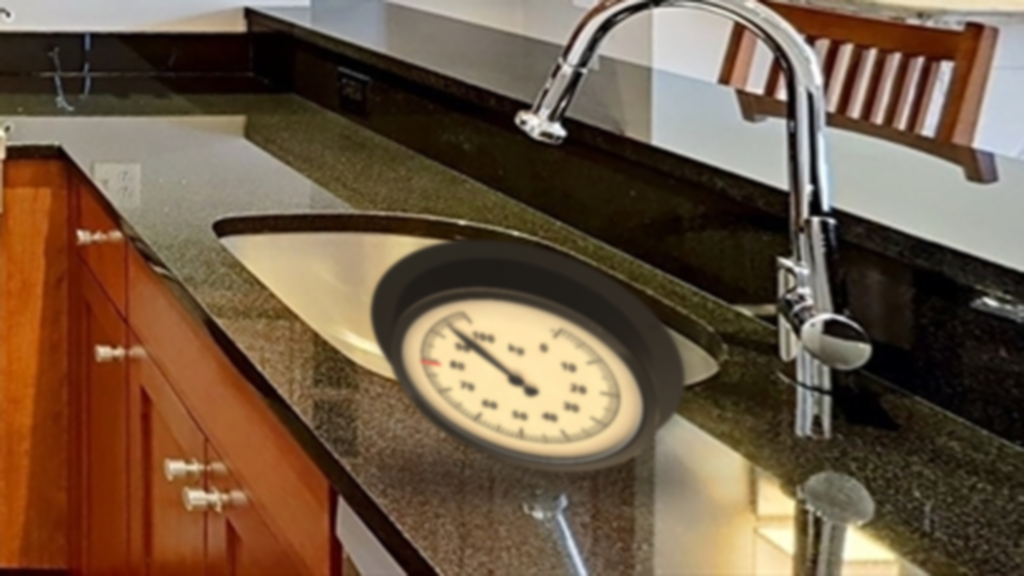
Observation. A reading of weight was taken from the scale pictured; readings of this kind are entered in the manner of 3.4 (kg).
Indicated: 95 (kg)
